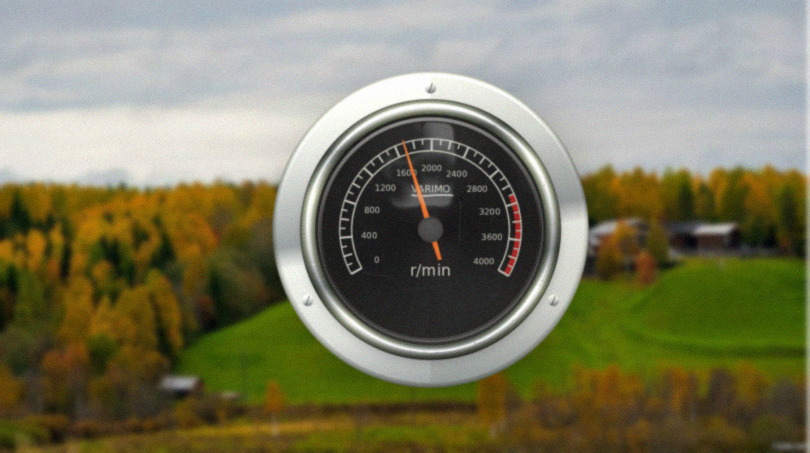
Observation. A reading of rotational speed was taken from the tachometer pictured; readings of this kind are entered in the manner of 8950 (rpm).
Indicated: 1700 (rpm)
